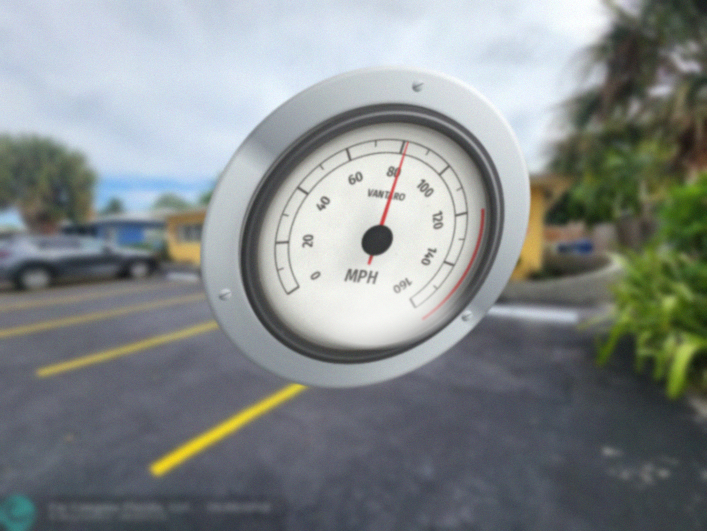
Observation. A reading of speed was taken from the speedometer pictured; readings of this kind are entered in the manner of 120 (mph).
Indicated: 80 (mph)
